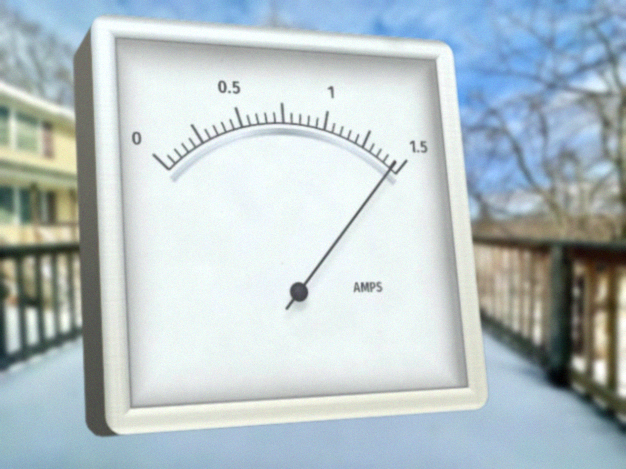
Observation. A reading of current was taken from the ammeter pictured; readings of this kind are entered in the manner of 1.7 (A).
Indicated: 1.45 (A)
